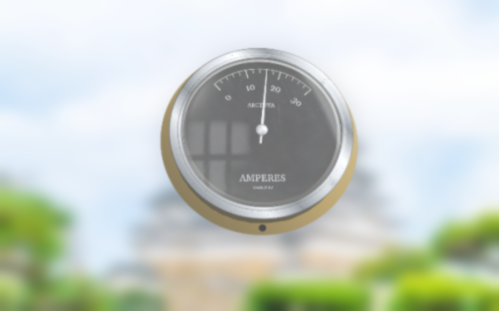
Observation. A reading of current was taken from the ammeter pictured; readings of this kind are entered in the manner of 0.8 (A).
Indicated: 16 (A)
